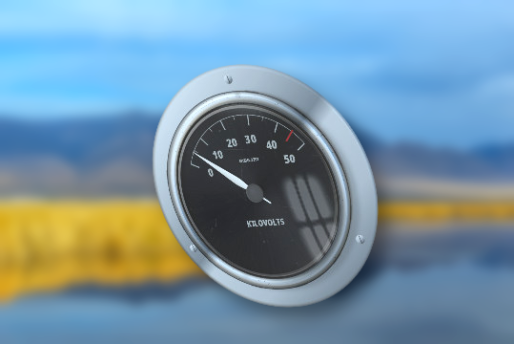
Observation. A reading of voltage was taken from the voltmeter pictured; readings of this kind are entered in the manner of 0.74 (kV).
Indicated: 5 (kV)
